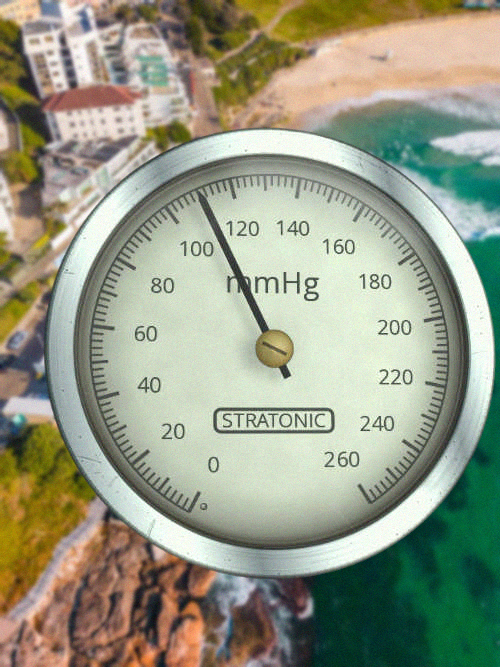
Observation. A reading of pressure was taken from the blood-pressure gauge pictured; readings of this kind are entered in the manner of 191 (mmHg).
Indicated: 110 (mmHg)
